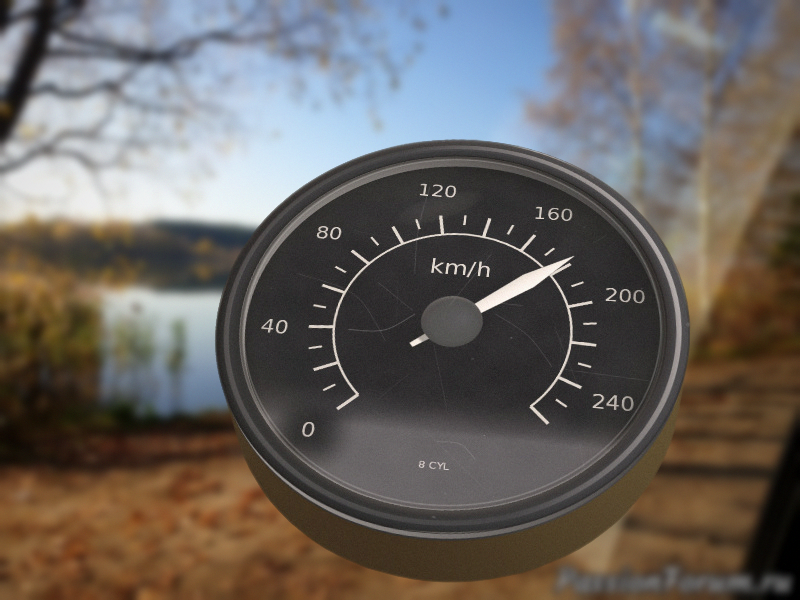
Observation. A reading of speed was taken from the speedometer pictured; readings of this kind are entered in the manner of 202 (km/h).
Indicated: 180 (km/h)
